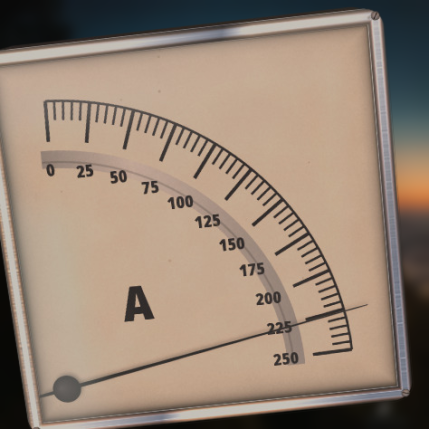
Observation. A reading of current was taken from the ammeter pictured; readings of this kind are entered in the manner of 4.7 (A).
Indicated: 225 (A)
